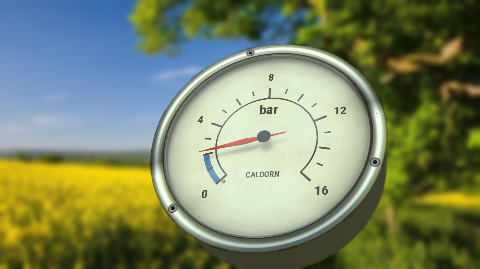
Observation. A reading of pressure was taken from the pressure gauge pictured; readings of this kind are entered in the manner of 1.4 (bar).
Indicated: 2 (bar)
